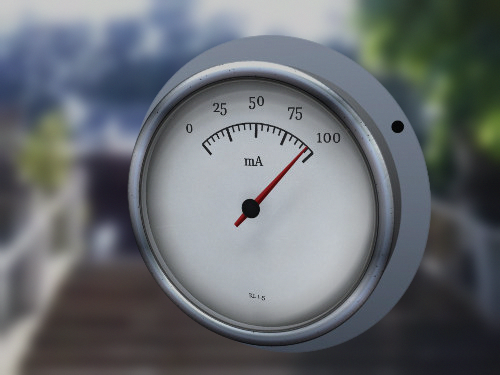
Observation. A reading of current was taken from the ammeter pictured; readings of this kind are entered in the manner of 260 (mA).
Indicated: 95 (mA)
